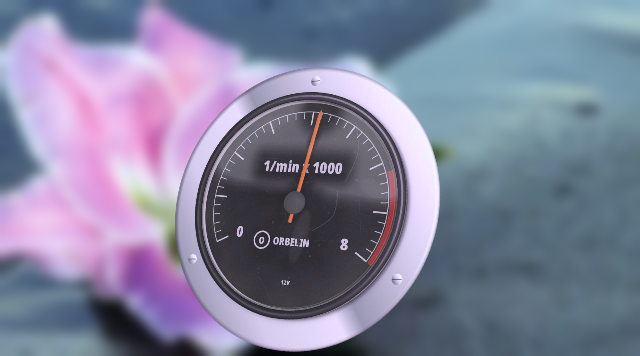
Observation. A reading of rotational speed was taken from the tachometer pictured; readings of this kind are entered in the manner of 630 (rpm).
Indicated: 4200 (rpm)
